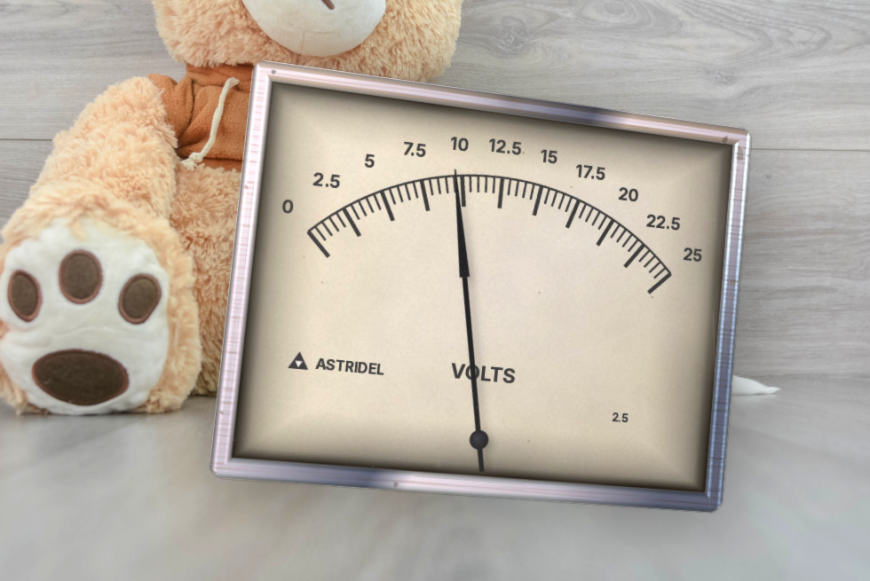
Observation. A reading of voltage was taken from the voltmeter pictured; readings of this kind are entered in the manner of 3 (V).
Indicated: 9.5 (V)
